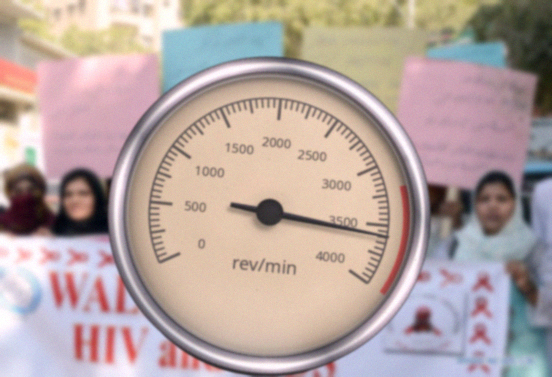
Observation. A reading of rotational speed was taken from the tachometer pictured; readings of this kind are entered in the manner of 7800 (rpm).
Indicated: 3600 (rpm)
